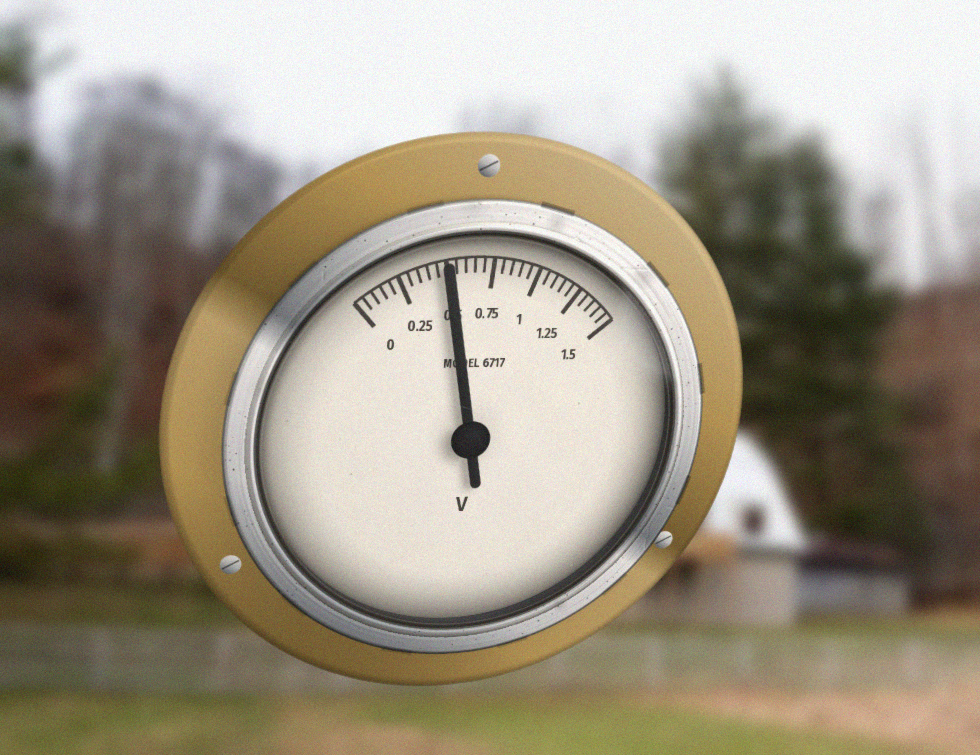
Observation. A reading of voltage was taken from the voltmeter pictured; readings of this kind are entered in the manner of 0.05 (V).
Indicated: 0.5 (V)
